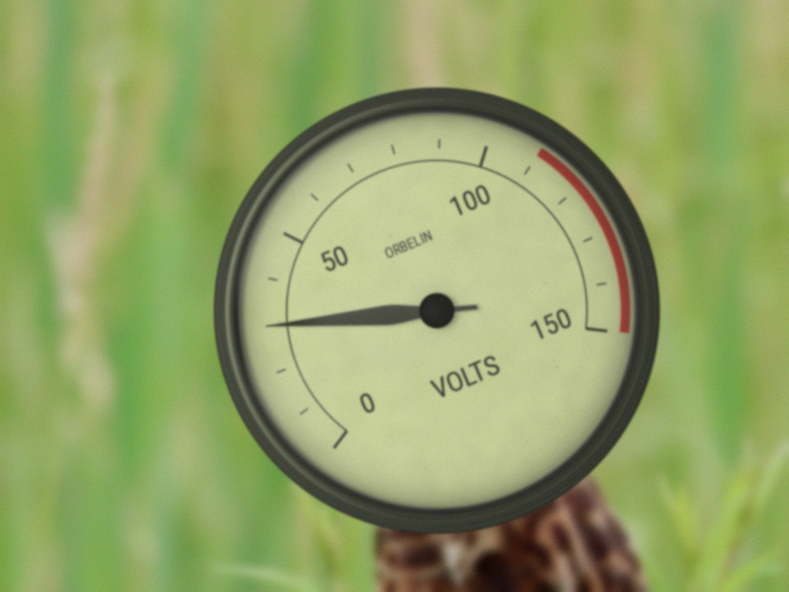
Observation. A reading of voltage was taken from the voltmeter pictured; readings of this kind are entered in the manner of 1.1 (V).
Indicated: 30 (V)
